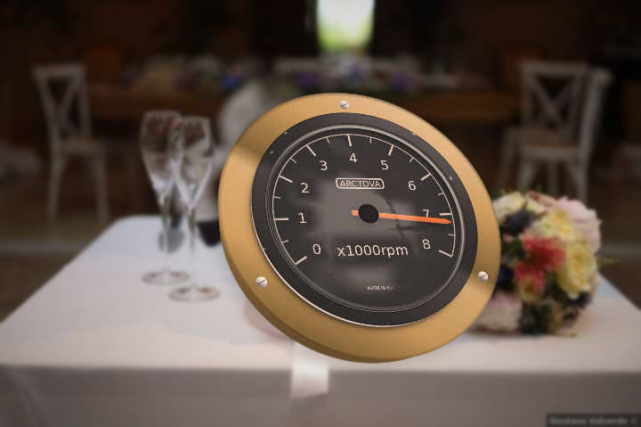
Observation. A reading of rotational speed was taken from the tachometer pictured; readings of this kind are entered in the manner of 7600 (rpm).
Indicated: 7250 (rpm)
